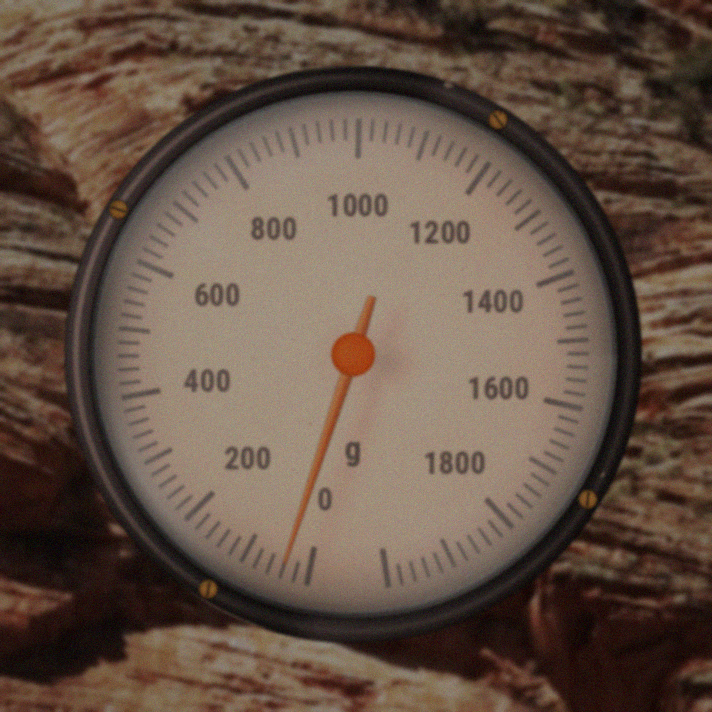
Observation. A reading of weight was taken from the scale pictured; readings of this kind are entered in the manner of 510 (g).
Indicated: 40 (g)
